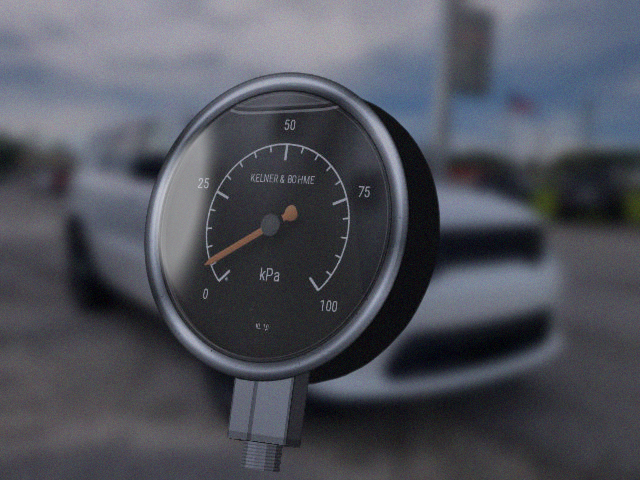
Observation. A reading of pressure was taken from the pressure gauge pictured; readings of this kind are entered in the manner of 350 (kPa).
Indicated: 5 (kPa)
